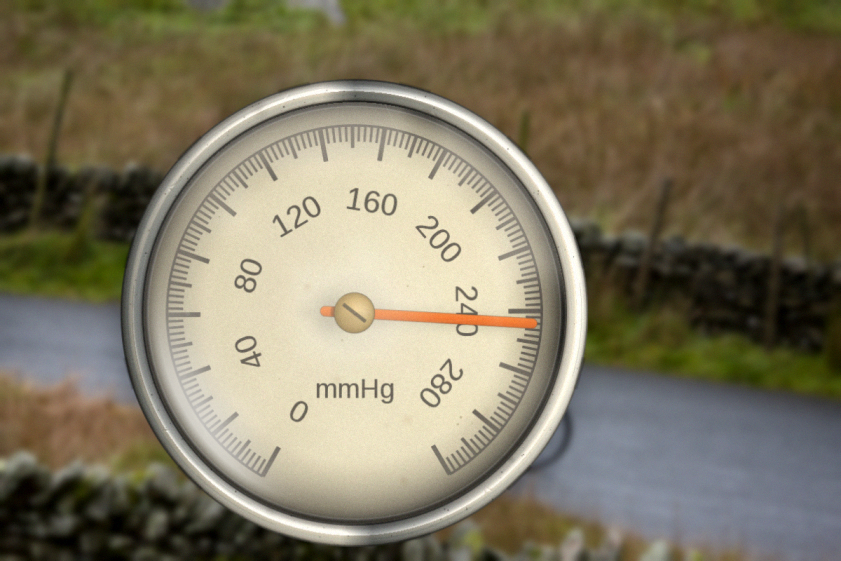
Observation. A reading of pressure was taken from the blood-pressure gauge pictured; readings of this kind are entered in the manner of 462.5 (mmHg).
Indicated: 244 (mmHg)
